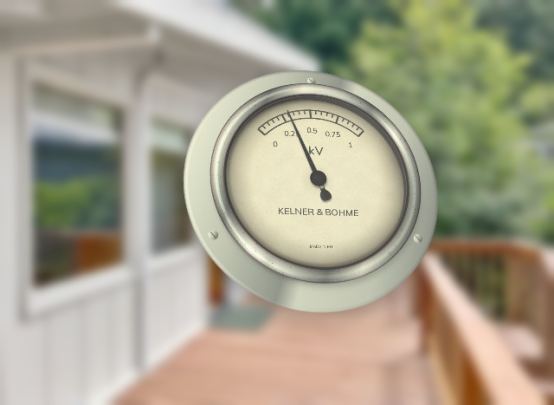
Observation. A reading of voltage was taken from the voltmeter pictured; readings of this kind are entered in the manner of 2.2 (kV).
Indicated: 0.3 (kV)
